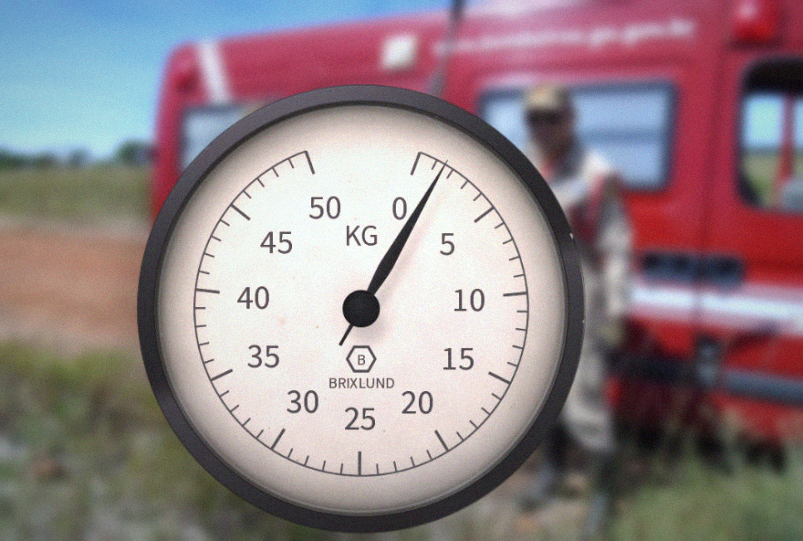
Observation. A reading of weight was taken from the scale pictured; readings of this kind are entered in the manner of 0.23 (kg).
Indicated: 1.5 (kg)
